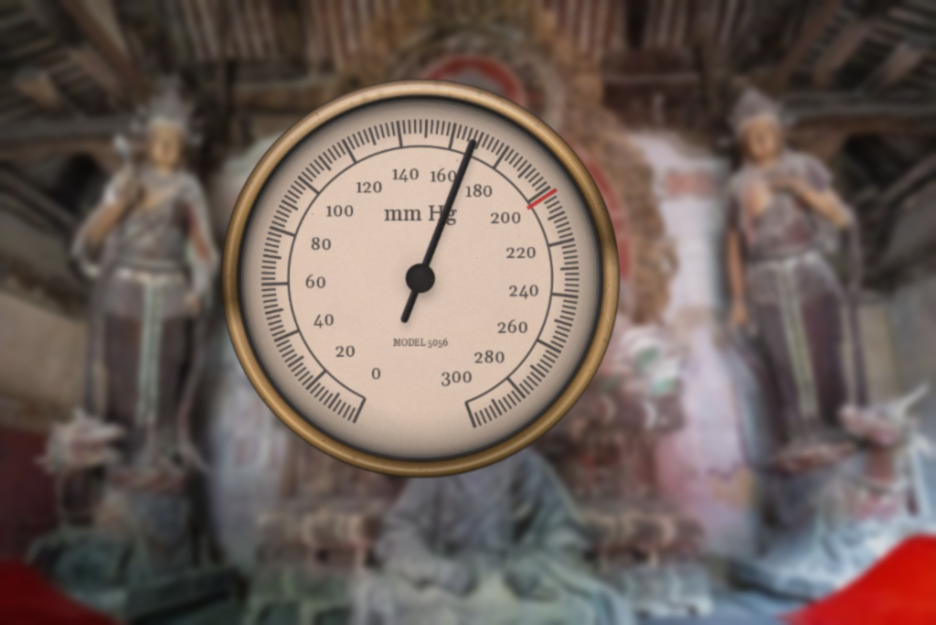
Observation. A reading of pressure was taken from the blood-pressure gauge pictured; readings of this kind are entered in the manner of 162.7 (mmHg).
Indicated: 168 (mmHg)
